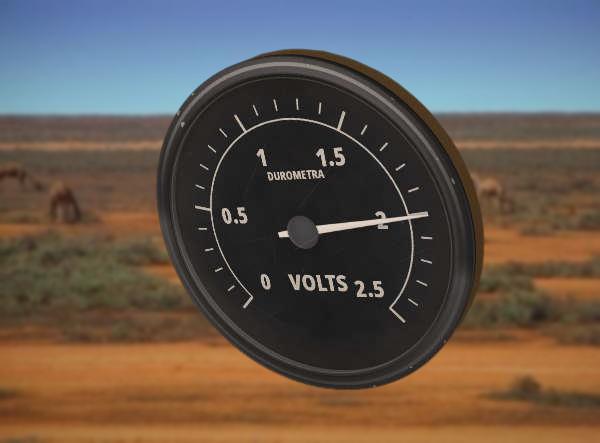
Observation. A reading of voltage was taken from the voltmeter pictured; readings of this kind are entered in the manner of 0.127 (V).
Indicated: 2 (V)
